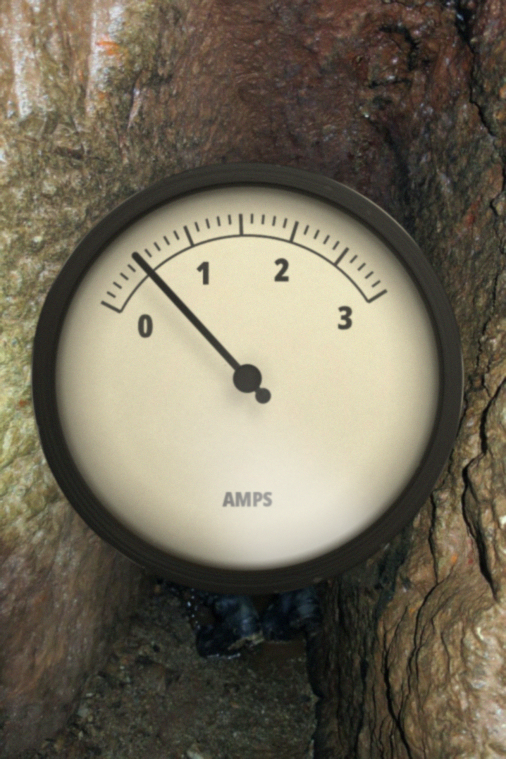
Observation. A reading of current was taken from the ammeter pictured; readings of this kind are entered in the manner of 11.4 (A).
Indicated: 0.5 (A)
